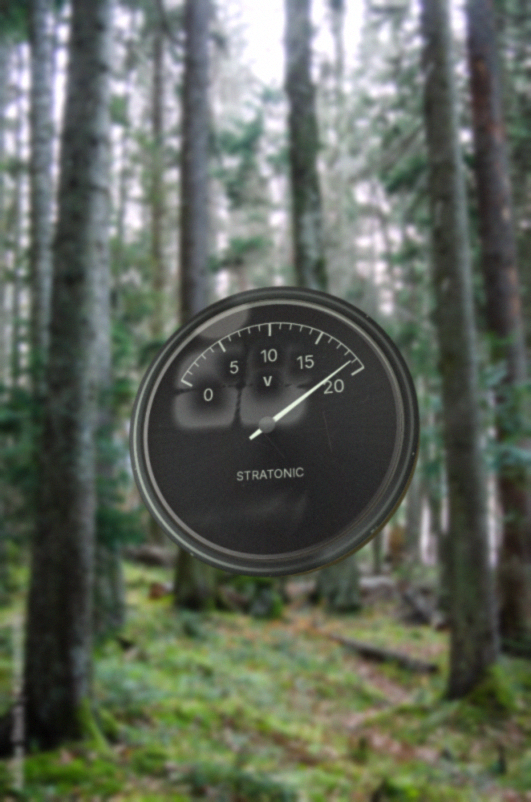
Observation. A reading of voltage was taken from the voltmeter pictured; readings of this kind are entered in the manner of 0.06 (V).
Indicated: 19 (V)
